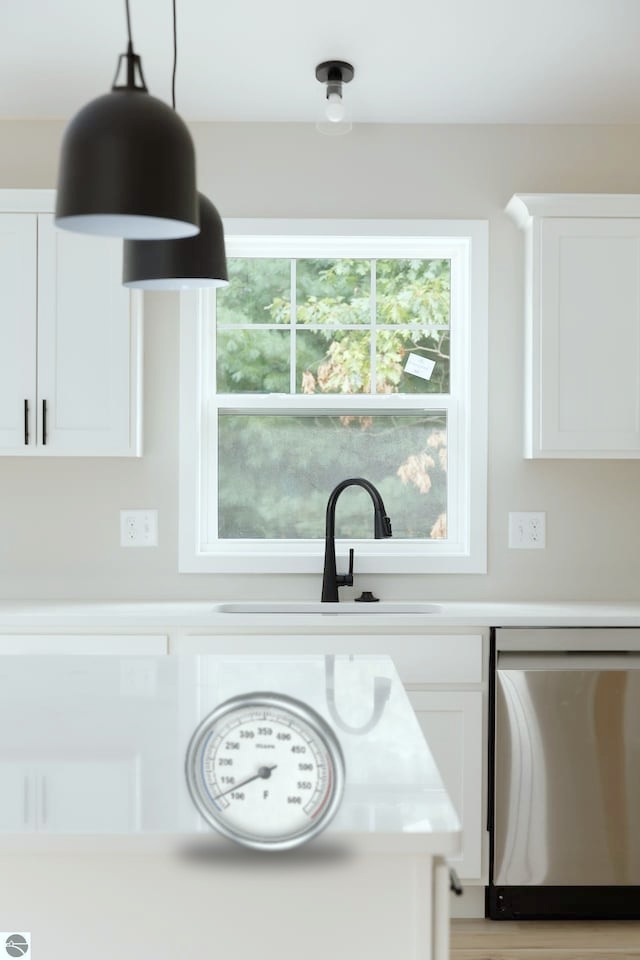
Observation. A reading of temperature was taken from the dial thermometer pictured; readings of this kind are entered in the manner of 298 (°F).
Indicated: 125 (°F)
